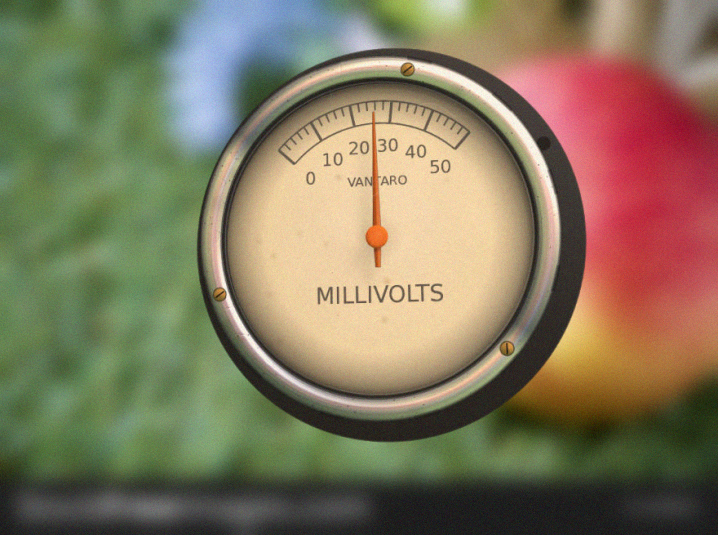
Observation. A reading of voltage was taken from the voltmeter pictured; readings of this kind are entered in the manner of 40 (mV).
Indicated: 26 (mV)
